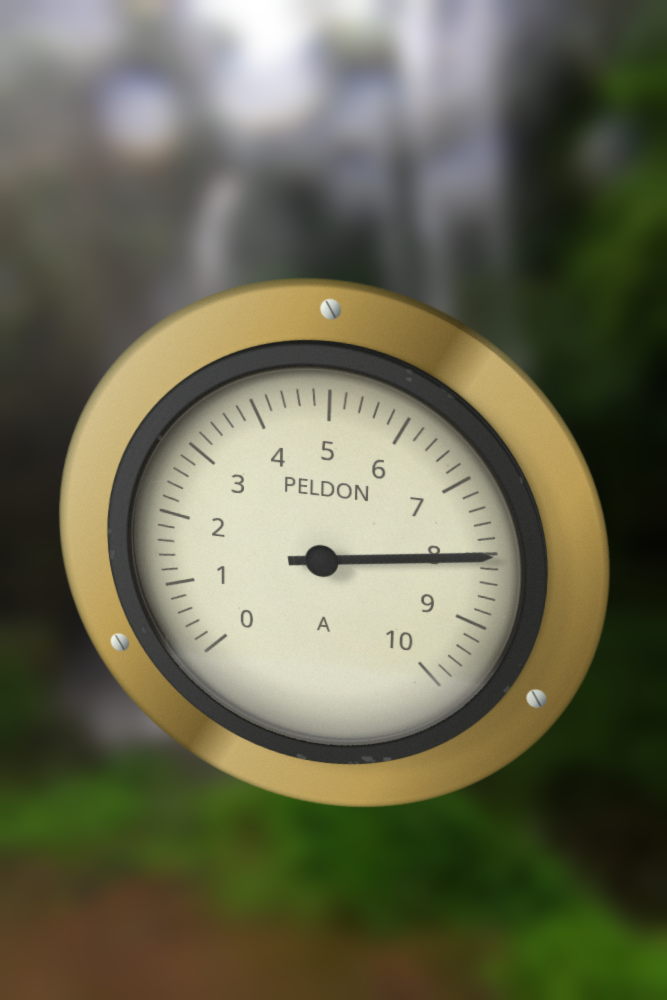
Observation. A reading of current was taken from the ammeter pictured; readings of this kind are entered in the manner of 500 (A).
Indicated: 8 (A)
